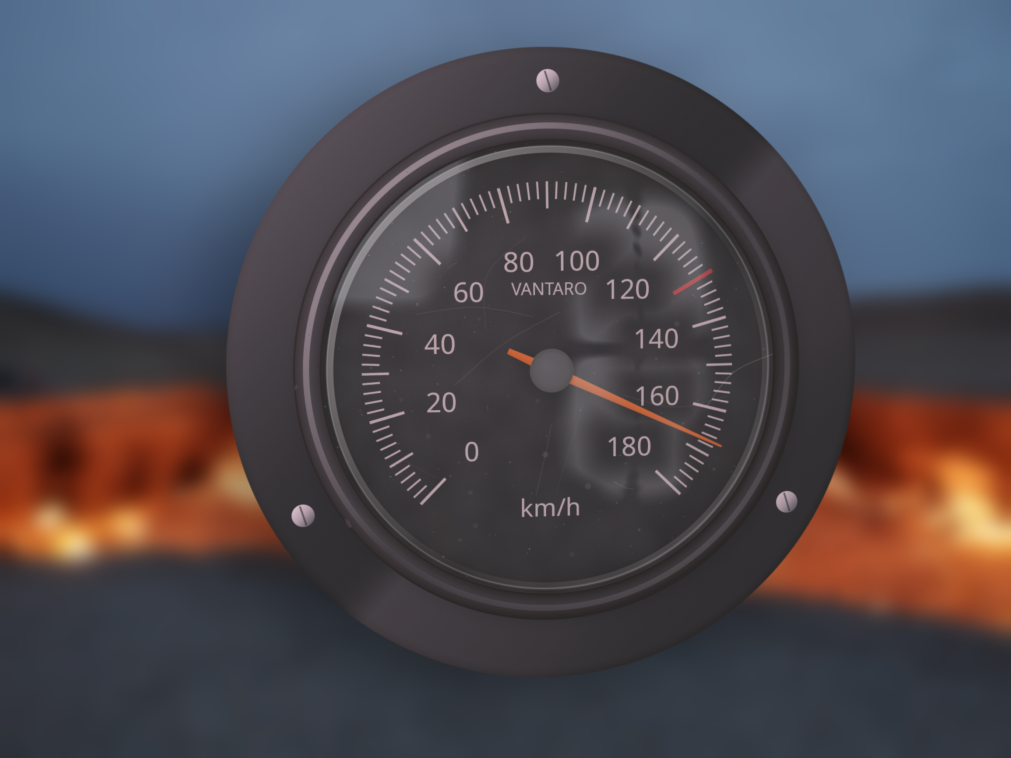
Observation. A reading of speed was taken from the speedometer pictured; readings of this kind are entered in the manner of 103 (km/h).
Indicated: 167 (km/h)
